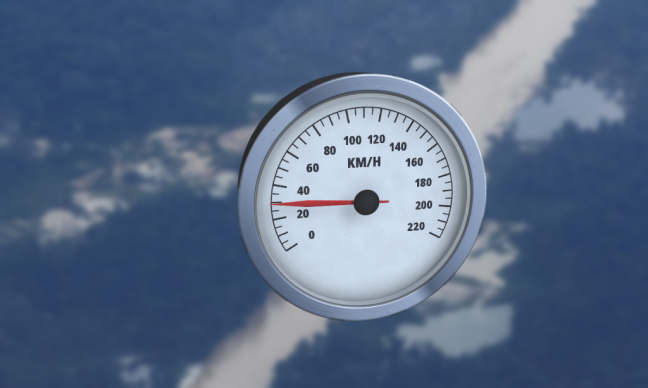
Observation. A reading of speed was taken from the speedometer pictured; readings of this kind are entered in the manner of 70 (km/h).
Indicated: 30 (km/h)
